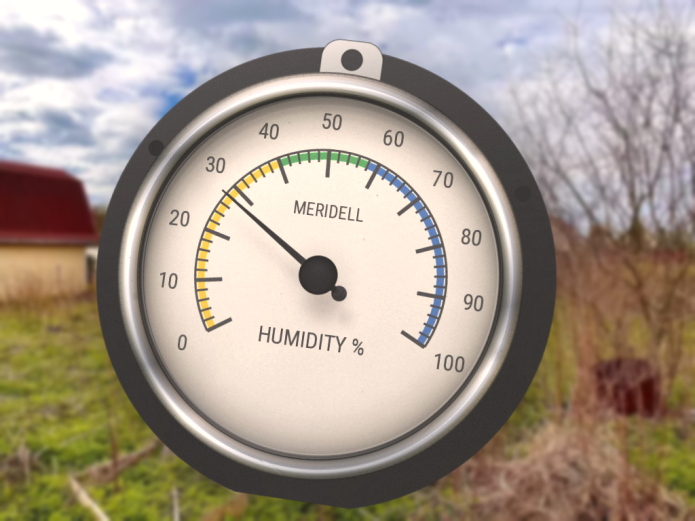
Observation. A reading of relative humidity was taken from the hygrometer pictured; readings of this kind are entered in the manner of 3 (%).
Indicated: 28 (%)
